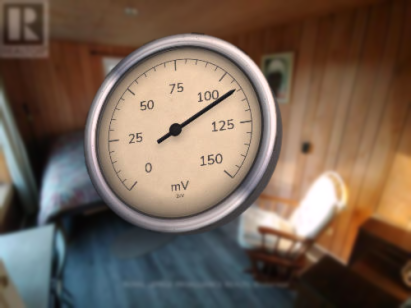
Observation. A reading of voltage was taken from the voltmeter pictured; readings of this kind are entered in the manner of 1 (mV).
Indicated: 110 (mV)
